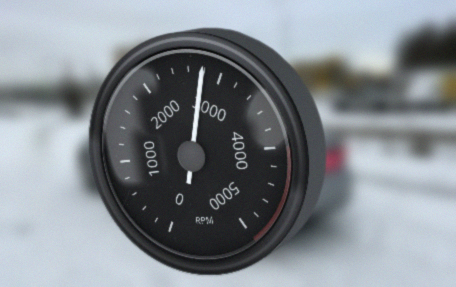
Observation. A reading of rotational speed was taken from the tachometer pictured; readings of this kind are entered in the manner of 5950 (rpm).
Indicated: 2800 (rpm)
